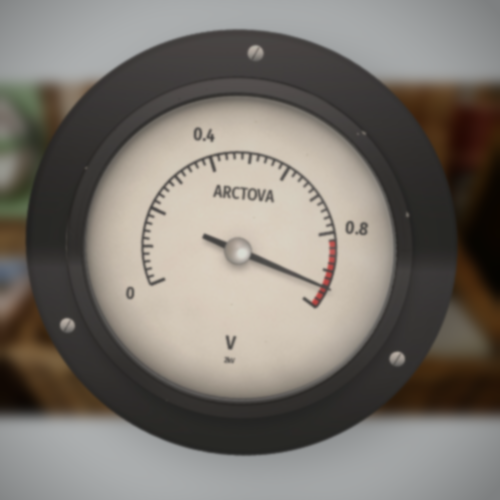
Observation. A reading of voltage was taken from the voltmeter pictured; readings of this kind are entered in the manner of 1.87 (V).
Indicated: 0.94 (V)
